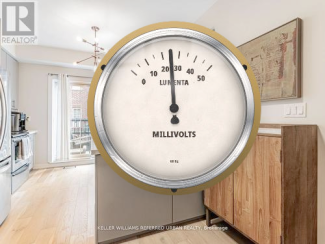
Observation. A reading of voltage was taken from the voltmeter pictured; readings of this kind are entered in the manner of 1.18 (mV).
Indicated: 25 (mV)
